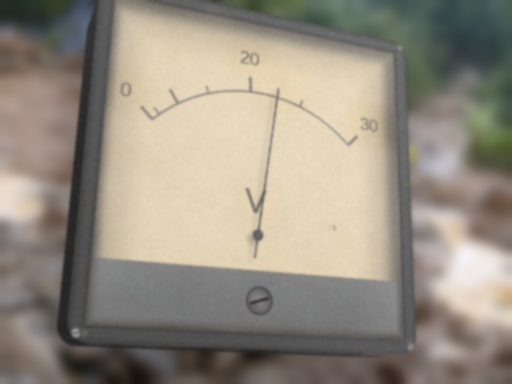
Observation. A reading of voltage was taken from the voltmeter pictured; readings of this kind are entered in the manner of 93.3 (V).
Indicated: 22.5 (V)
